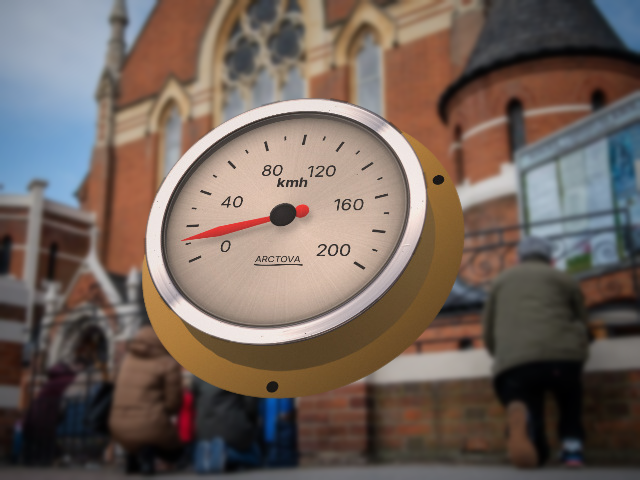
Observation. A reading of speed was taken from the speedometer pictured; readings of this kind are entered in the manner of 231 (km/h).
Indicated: 10 (km/h)
